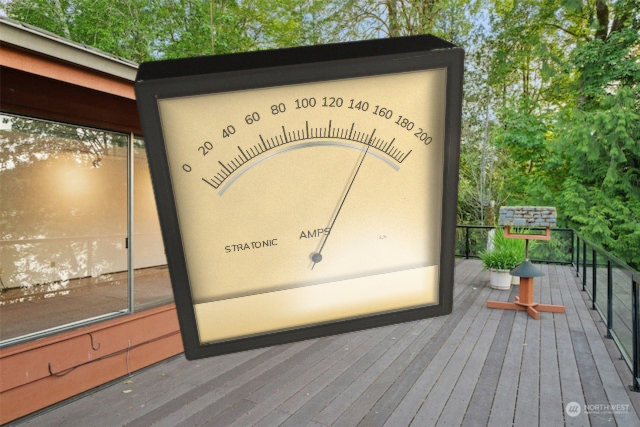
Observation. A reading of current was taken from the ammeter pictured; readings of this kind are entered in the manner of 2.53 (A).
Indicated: 160 (A)
